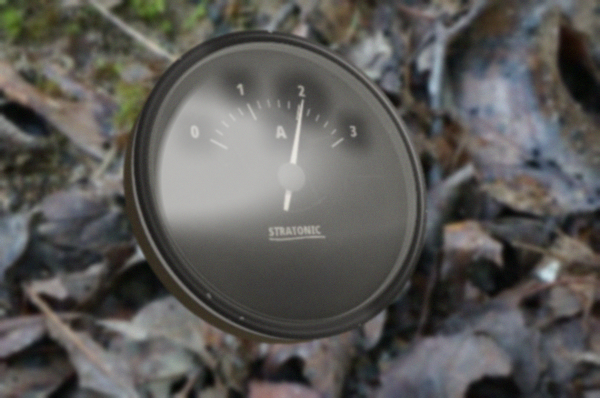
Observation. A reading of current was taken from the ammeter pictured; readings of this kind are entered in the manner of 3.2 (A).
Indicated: 2 (A)
